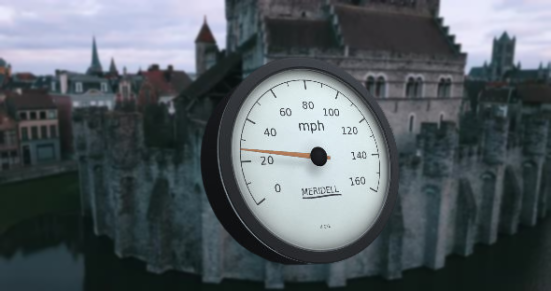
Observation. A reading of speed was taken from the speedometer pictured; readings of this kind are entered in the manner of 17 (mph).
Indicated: 25 (mph)
